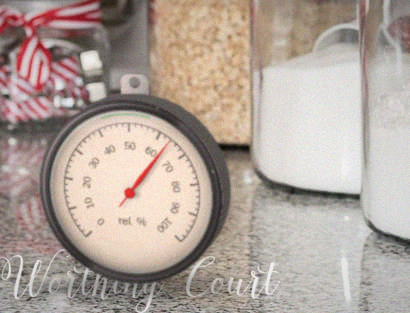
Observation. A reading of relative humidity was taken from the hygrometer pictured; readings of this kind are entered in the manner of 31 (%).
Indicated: 64 (%)
